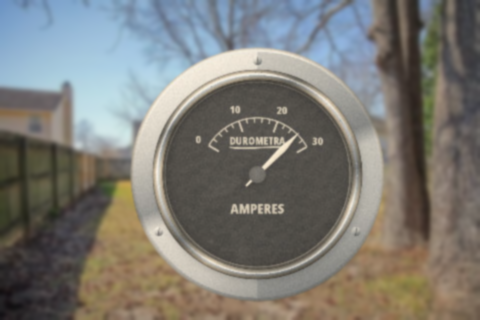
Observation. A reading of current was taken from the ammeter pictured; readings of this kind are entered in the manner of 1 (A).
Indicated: 26 (A)
